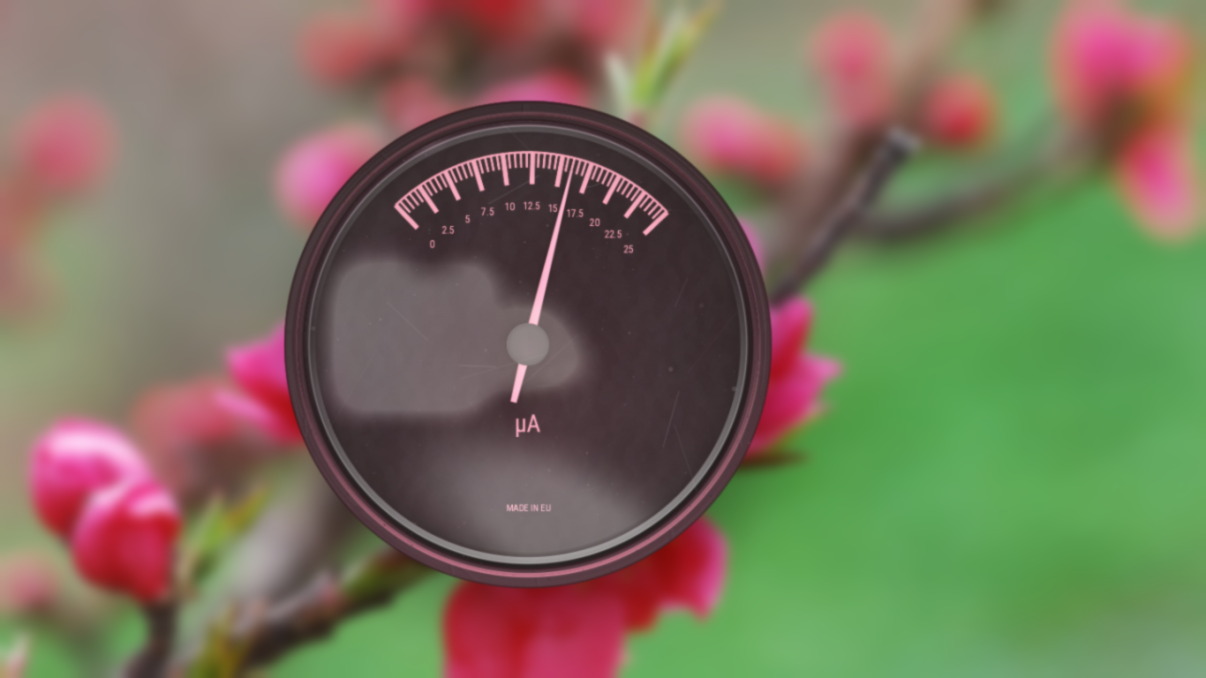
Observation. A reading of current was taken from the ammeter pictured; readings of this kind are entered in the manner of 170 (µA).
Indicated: 16 (µA)
